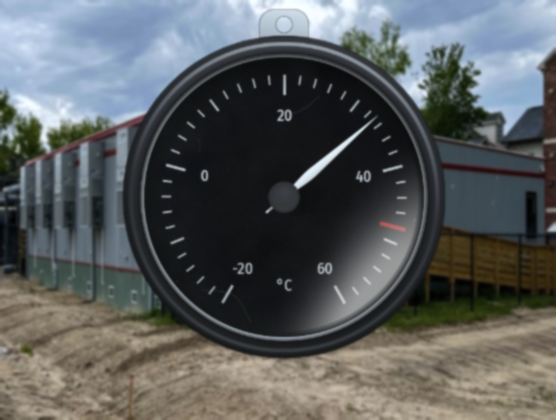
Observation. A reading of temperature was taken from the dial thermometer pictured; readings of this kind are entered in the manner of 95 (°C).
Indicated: 33 (°C)
